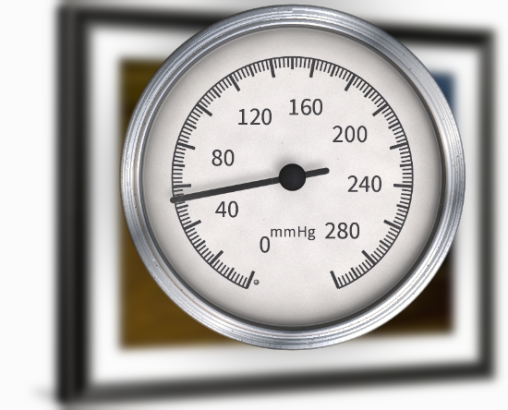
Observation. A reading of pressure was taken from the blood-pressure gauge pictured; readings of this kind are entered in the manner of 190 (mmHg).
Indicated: 54 (mmHg)
